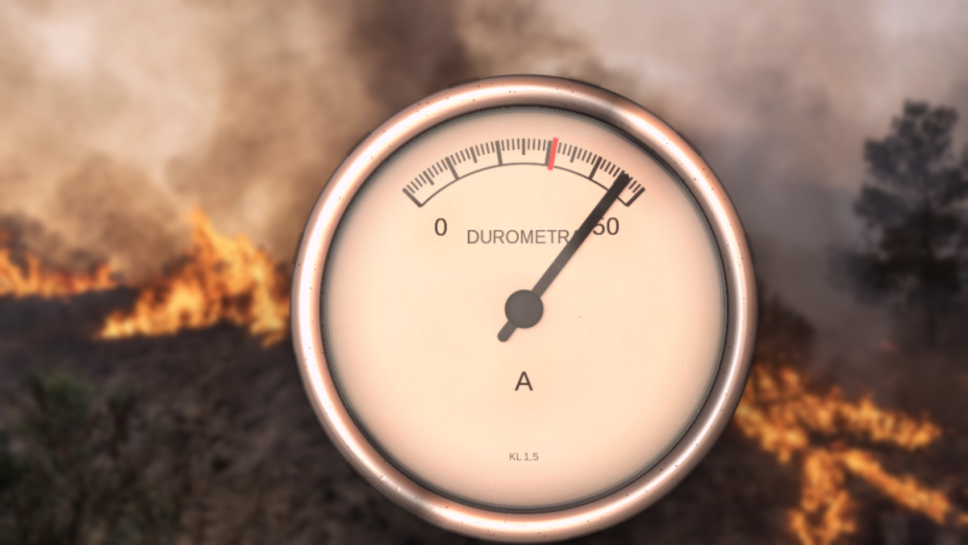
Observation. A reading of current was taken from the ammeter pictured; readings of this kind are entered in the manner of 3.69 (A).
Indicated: 46 (A)
